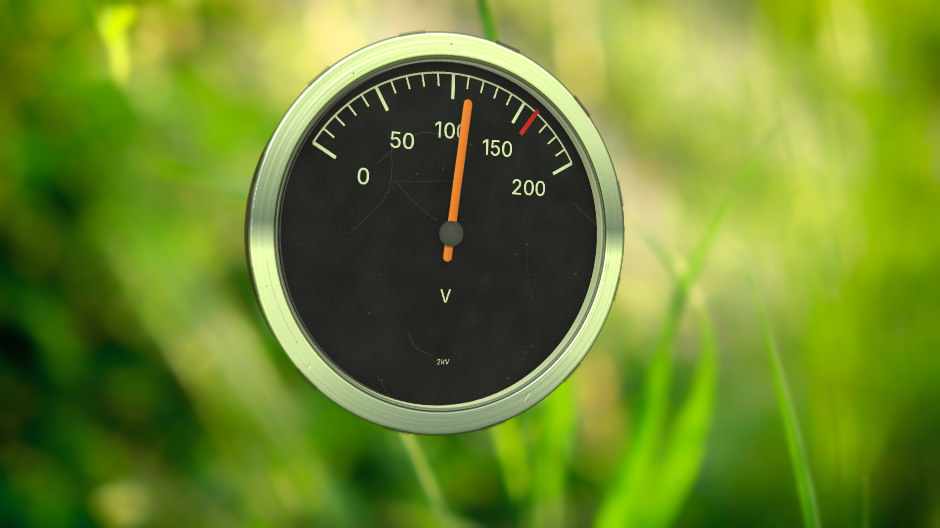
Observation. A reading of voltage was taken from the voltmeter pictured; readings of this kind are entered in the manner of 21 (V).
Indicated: 110 (V)
